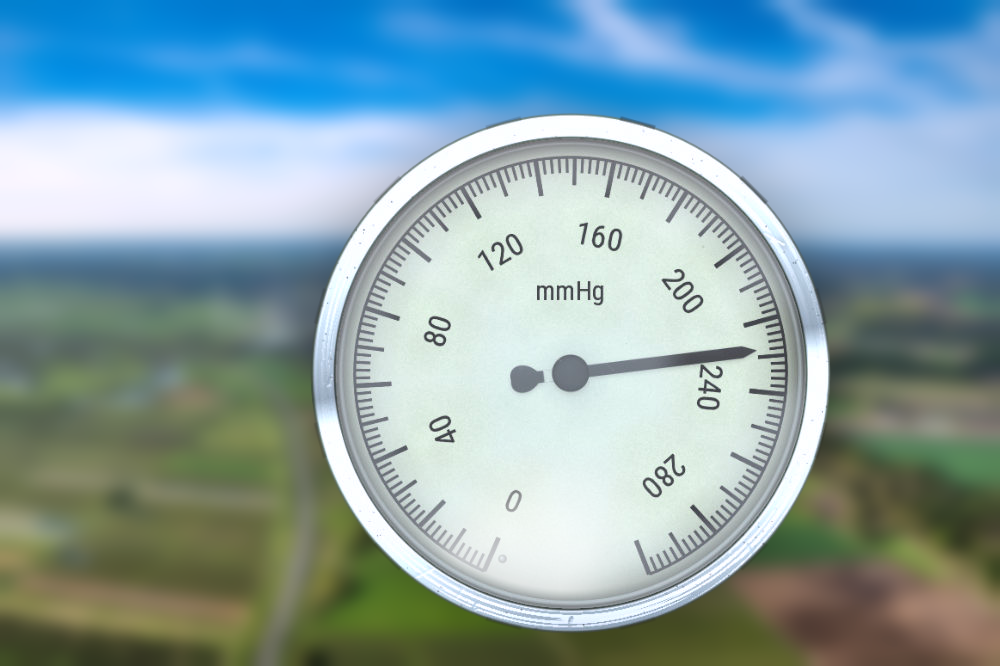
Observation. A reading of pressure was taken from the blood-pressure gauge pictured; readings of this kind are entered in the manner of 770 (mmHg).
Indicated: 228 (mmHg)
